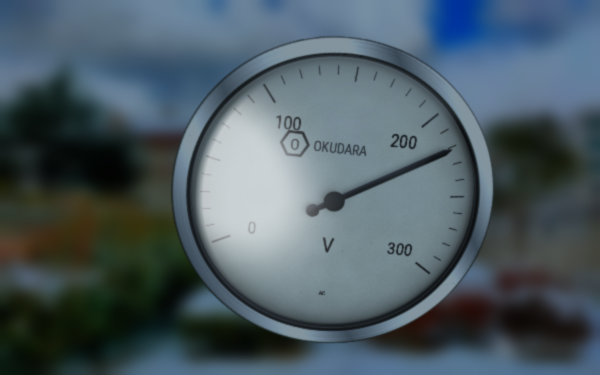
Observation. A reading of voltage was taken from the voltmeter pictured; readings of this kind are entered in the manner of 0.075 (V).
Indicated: 220 (V)
